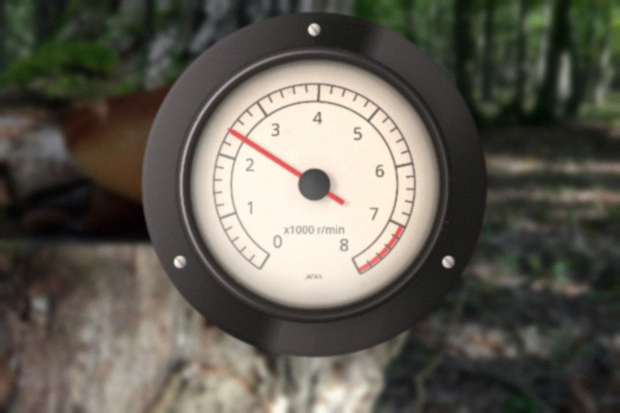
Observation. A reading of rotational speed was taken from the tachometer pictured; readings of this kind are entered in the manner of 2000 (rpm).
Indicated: 2400 (rpm)
